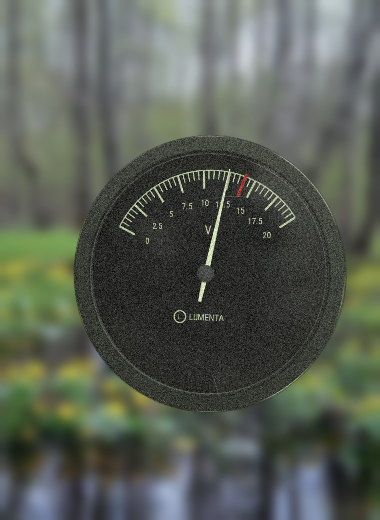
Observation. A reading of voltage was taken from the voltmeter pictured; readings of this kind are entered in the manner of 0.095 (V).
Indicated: 12.5 (V)
